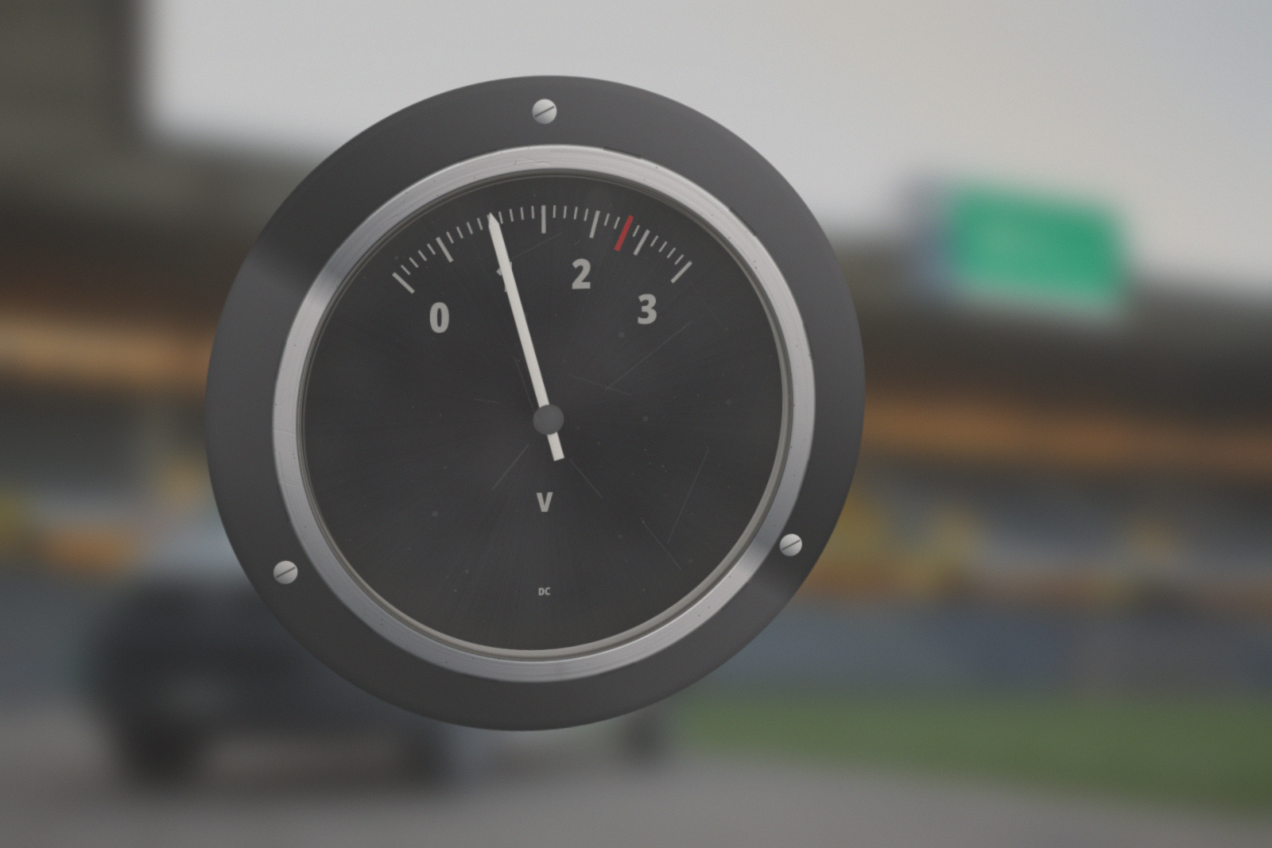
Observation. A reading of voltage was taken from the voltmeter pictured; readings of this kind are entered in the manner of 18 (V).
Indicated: 1 (V)
